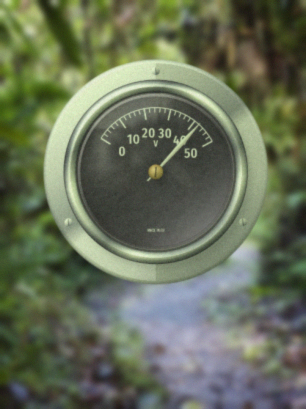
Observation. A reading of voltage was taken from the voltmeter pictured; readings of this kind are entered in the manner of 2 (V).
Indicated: 42 (V)
